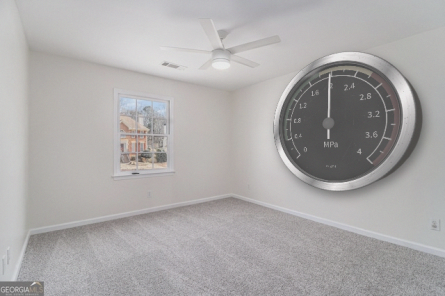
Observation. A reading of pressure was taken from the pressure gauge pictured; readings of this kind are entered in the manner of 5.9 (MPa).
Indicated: 2 (MPa)
